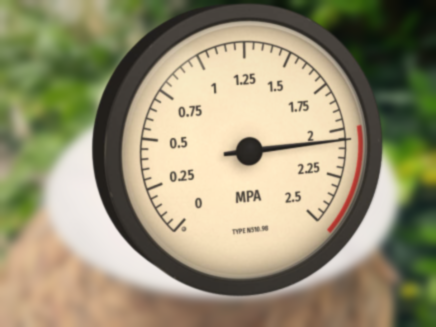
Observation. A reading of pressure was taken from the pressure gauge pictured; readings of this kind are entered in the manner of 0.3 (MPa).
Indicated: 2.05 (MPa)
